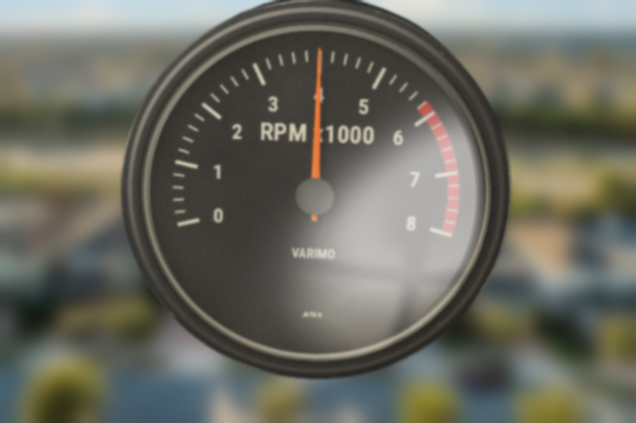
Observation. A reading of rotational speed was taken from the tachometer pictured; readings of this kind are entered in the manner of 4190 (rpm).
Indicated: 4000 (rpm)
